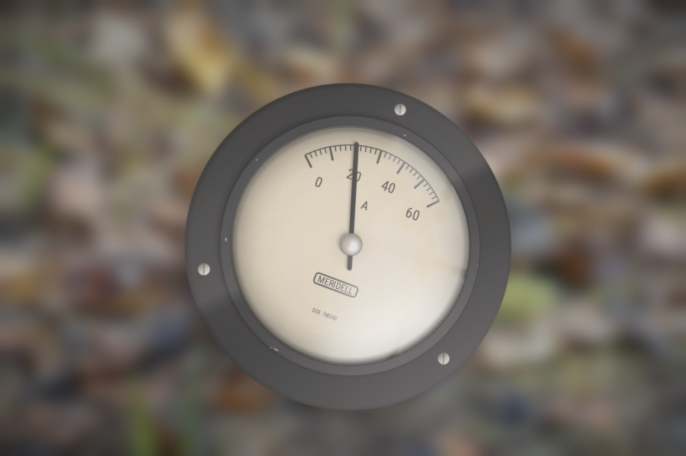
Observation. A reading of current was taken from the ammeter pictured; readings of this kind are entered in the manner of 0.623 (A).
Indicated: 20 (A)
